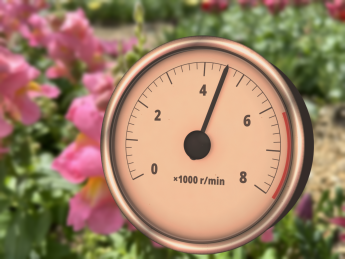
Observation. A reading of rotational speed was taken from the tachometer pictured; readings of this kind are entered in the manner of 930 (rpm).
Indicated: 4600 (rpm)
